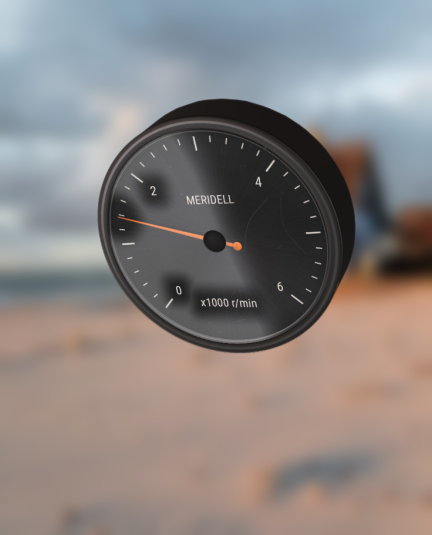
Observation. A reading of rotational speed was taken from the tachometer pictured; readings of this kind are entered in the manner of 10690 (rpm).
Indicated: 1400 (rpm)
